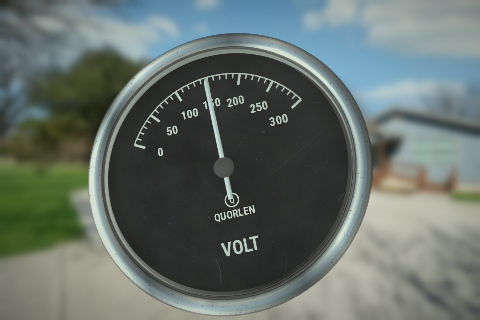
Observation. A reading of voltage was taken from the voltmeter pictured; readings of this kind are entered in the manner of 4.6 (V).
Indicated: 150 (V)
